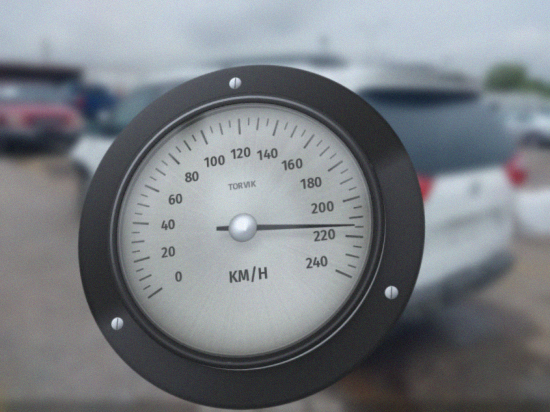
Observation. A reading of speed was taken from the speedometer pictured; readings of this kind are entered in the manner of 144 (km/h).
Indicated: 215 (km/h)
